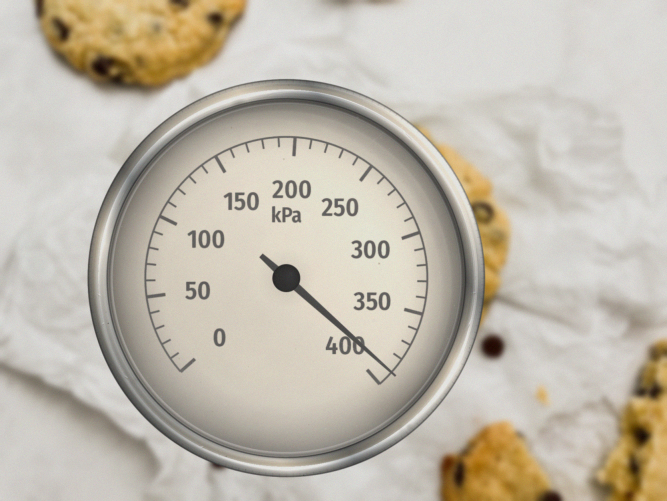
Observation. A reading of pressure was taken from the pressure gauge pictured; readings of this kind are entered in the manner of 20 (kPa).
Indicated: 390 (kPa)
